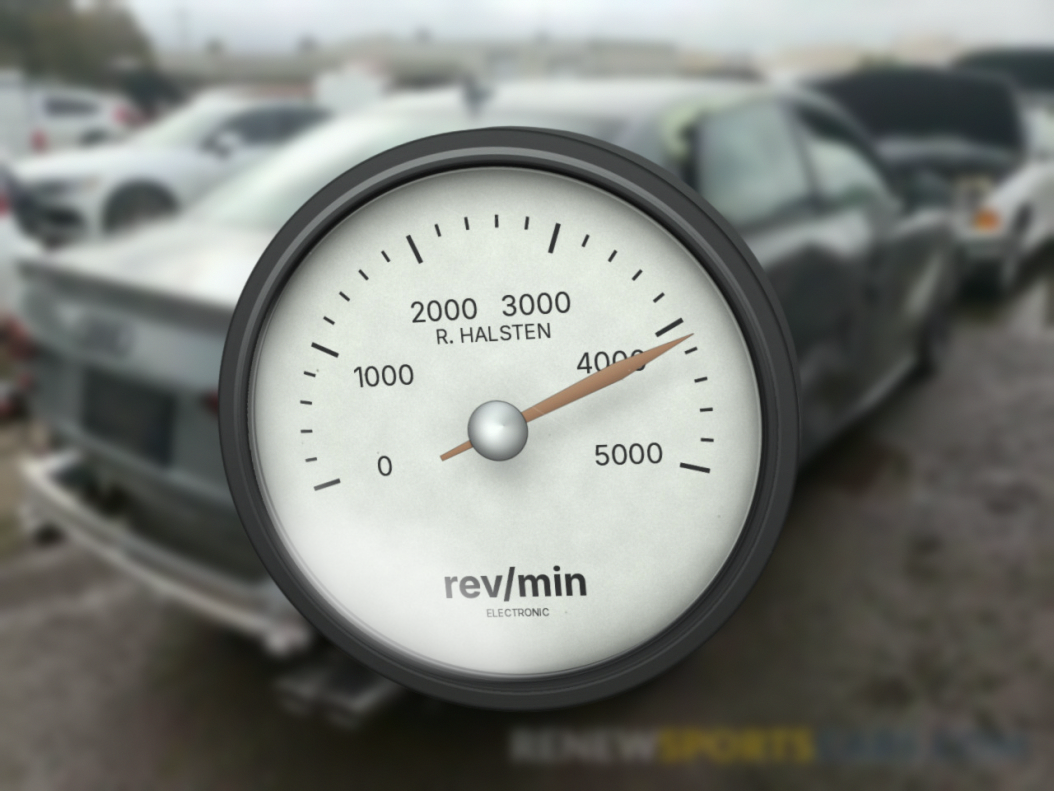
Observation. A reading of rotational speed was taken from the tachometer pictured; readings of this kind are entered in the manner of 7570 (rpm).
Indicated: 4100 (rpm)
